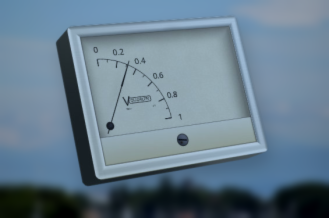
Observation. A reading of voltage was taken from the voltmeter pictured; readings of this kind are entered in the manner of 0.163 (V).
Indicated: 0.3 (V)
